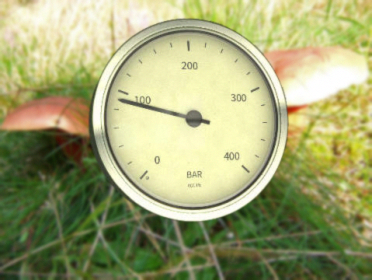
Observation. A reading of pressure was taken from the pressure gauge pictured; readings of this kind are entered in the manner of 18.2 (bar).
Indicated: 90 (bar)
